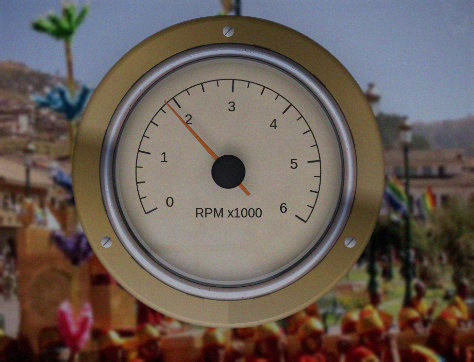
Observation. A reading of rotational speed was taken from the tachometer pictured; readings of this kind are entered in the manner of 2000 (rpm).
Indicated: 1875 (rpm)
